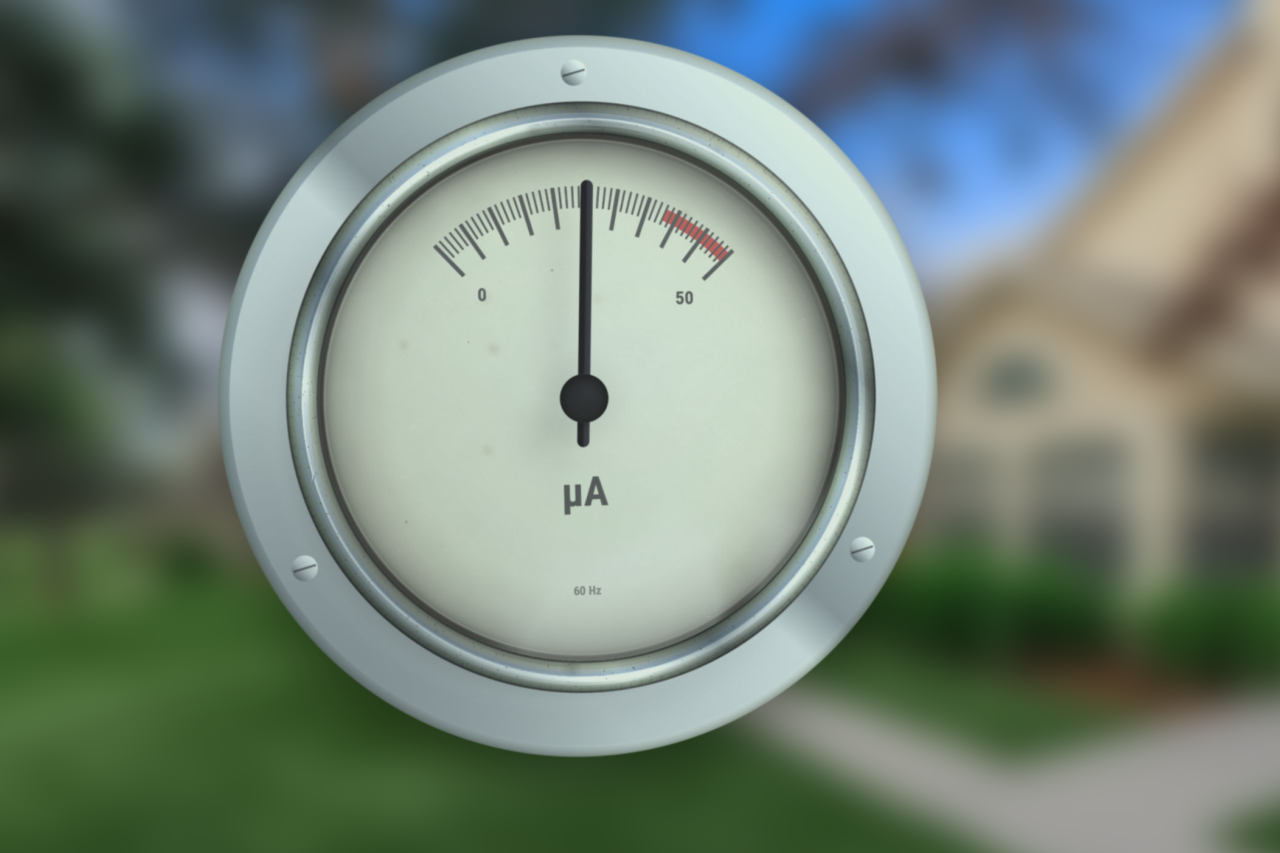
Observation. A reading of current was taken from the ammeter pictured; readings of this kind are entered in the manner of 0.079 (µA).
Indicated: 25 (µA)
